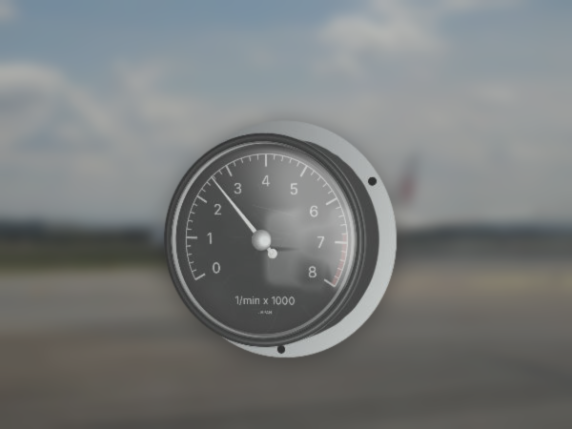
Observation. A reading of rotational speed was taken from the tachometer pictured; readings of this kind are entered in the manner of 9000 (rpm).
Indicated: 2600 (rpm)
